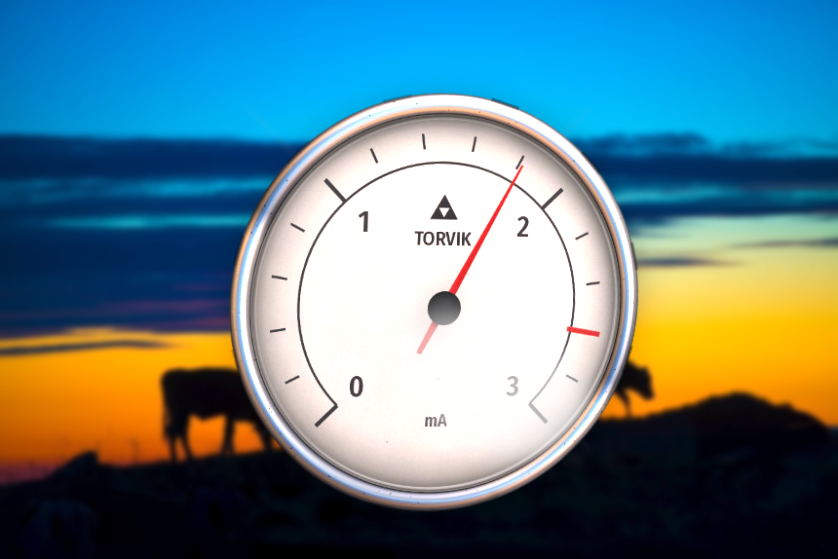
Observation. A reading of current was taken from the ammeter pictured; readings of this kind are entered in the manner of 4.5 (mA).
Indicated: 1.8 (mA)
